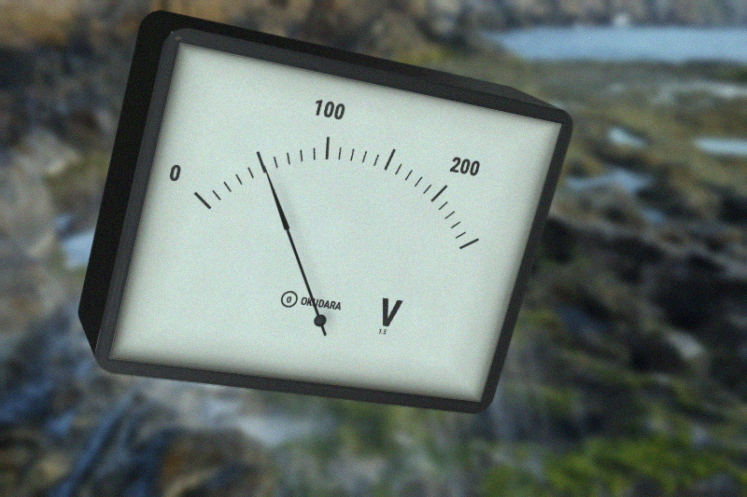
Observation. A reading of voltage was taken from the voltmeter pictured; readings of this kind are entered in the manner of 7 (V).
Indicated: 50 (V)
